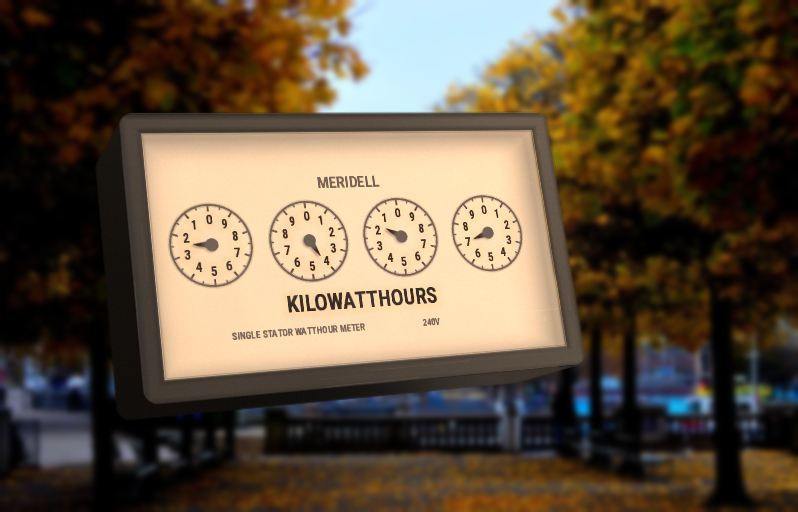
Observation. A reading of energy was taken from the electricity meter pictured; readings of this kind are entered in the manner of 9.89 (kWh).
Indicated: 2417 (kWh)
